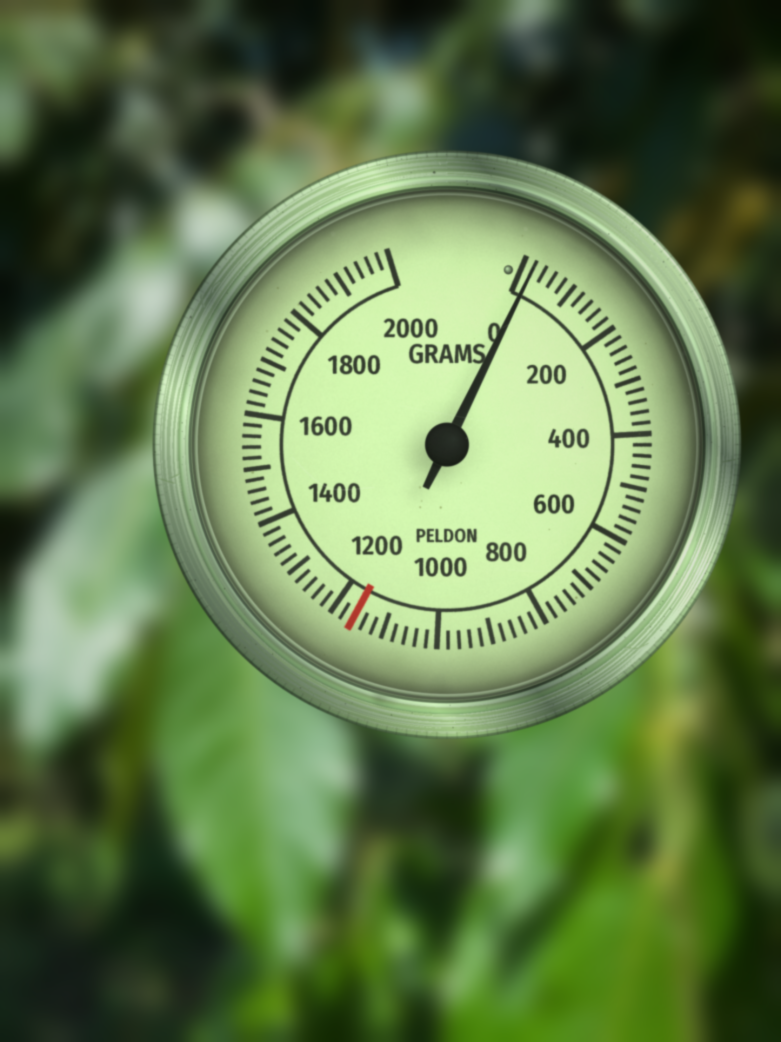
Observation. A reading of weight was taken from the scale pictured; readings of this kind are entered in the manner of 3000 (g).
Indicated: 20 (g)
